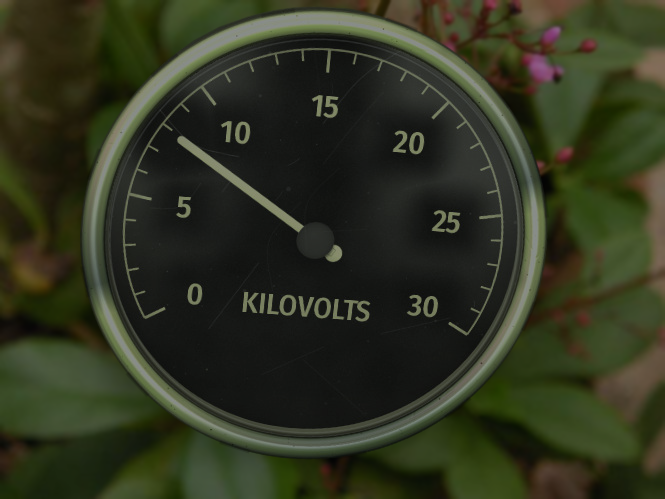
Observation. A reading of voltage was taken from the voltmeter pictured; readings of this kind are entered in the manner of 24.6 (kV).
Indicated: 8 (kV)
